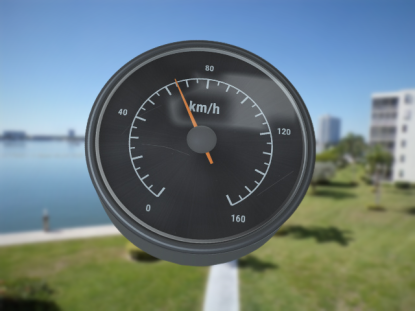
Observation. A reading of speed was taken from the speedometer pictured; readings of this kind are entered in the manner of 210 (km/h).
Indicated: 65 (km/h)
